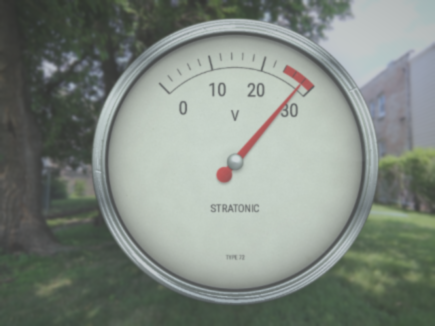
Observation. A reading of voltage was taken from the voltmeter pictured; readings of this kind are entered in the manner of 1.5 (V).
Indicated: 28 (V)
